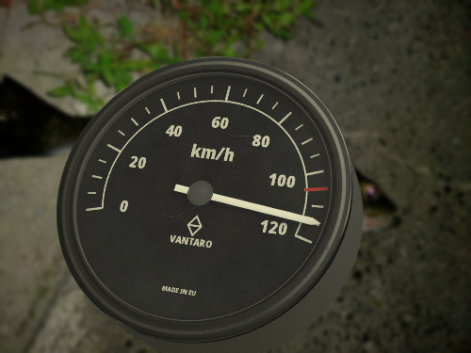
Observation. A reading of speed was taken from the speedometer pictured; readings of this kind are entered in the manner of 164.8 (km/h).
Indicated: 115 (km/h)
